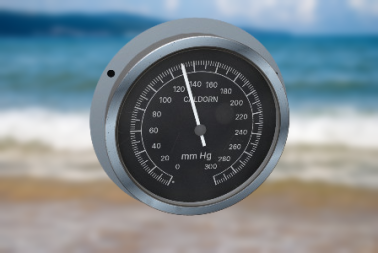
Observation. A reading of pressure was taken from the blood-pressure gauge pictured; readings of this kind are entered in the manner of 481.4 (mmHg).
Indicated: 130 (mmHg)
